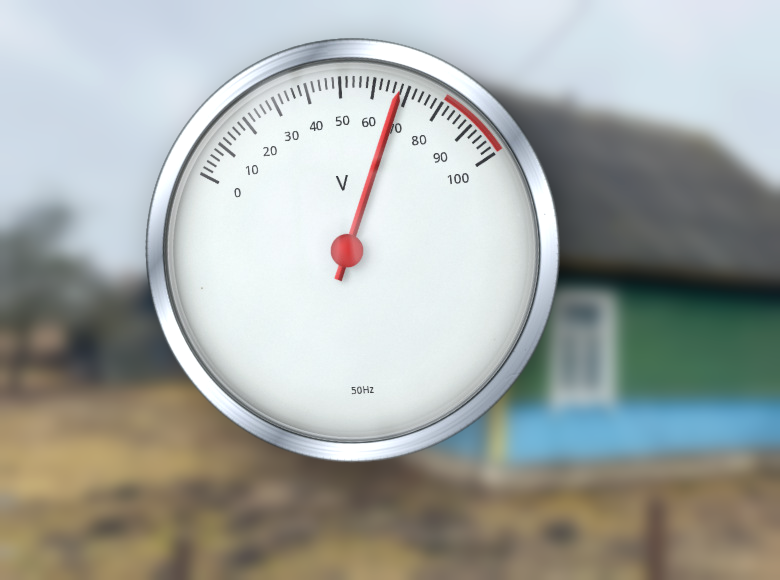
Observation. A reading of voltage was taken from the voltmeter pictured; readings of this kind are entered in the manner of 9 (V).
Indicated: 68 (V)
